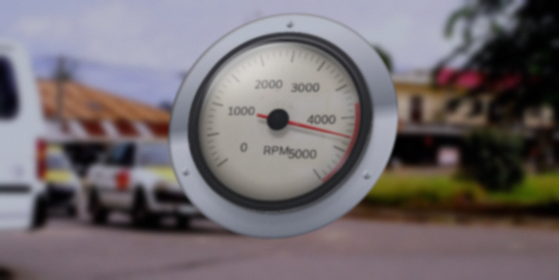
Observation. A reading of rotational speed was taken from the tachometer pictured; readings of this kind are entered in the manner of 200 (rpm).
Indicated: 4300 (rpm)
